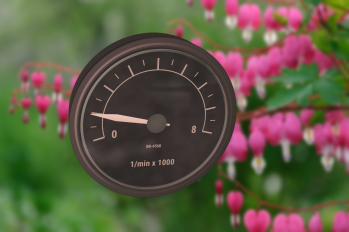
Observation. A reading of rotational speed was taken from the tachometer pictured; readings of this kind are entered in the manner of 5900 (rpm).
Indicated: 1000 (rpm)
